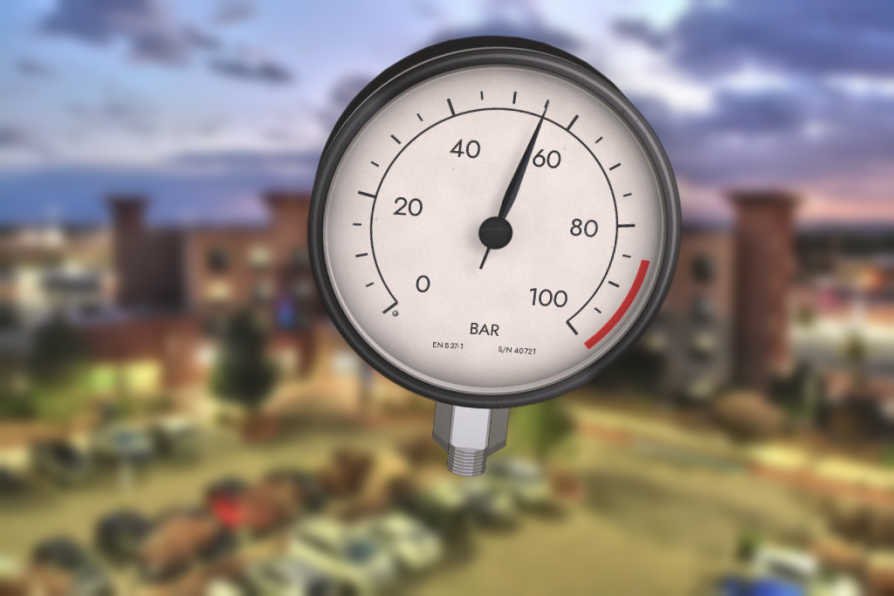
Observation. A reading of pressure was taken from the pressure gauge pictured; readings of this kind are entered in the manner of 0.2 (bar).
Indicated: 55 (bar)
